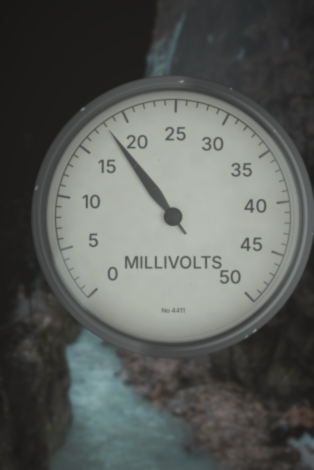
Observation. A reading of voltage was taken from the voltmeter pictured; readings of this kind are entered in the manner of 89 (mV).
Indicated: 18 (mV)
